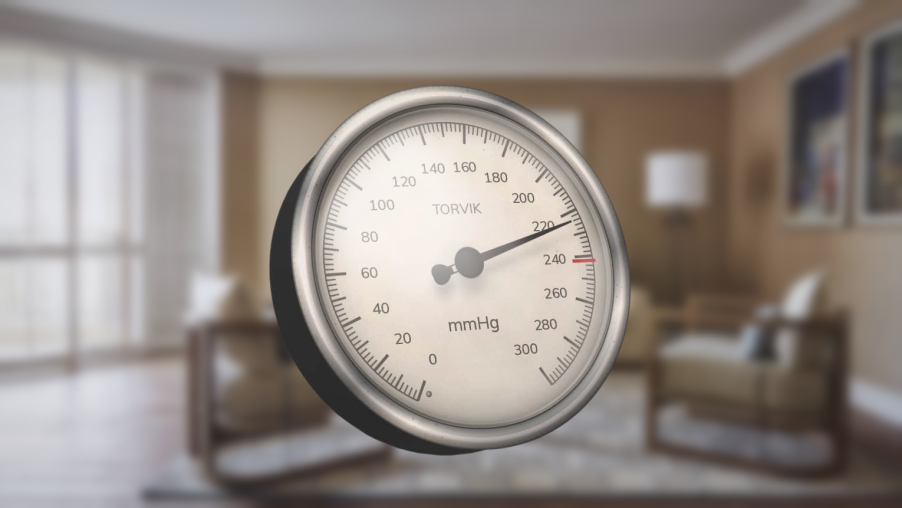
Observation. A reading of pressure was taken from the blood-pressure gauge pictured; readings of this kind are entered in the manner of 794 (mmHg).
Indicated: 224 (mmHg)
